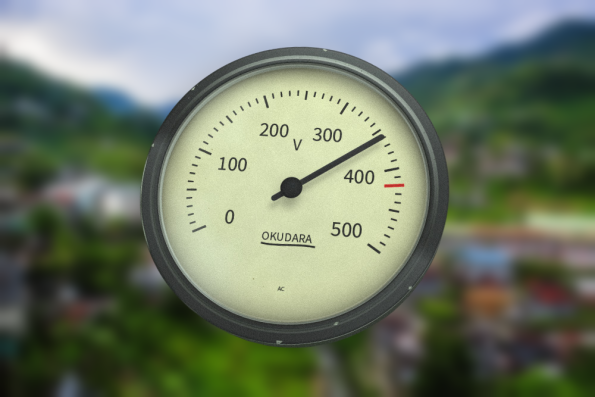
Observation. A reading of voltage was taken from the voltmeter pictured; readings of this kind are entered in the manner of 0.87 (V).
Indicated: 360 (V)
